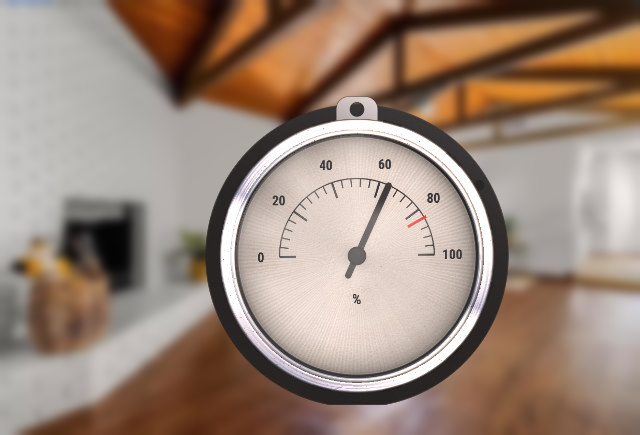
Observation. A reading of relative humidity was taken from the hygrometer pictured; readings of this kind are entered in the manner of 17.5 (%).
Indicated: 64 (%)
